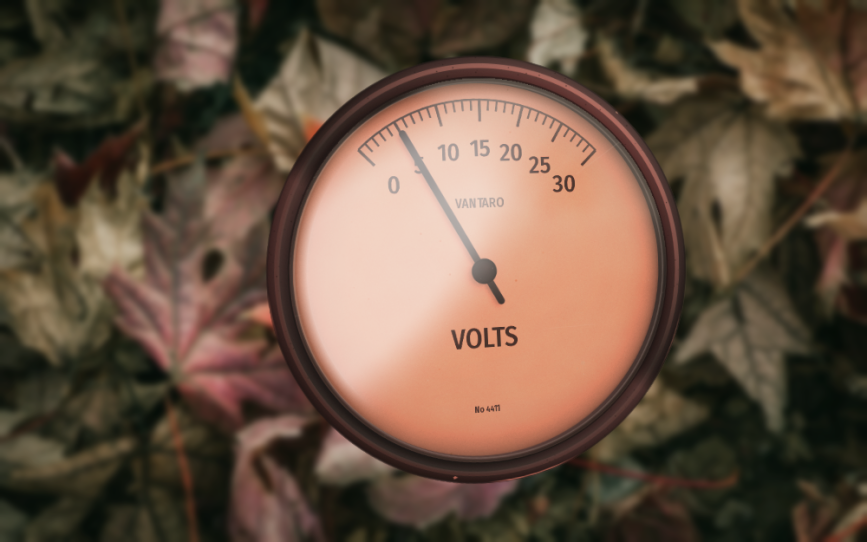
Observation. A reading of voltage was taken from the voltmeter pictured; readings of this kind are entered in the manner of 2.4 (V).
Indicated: 5 (V)
